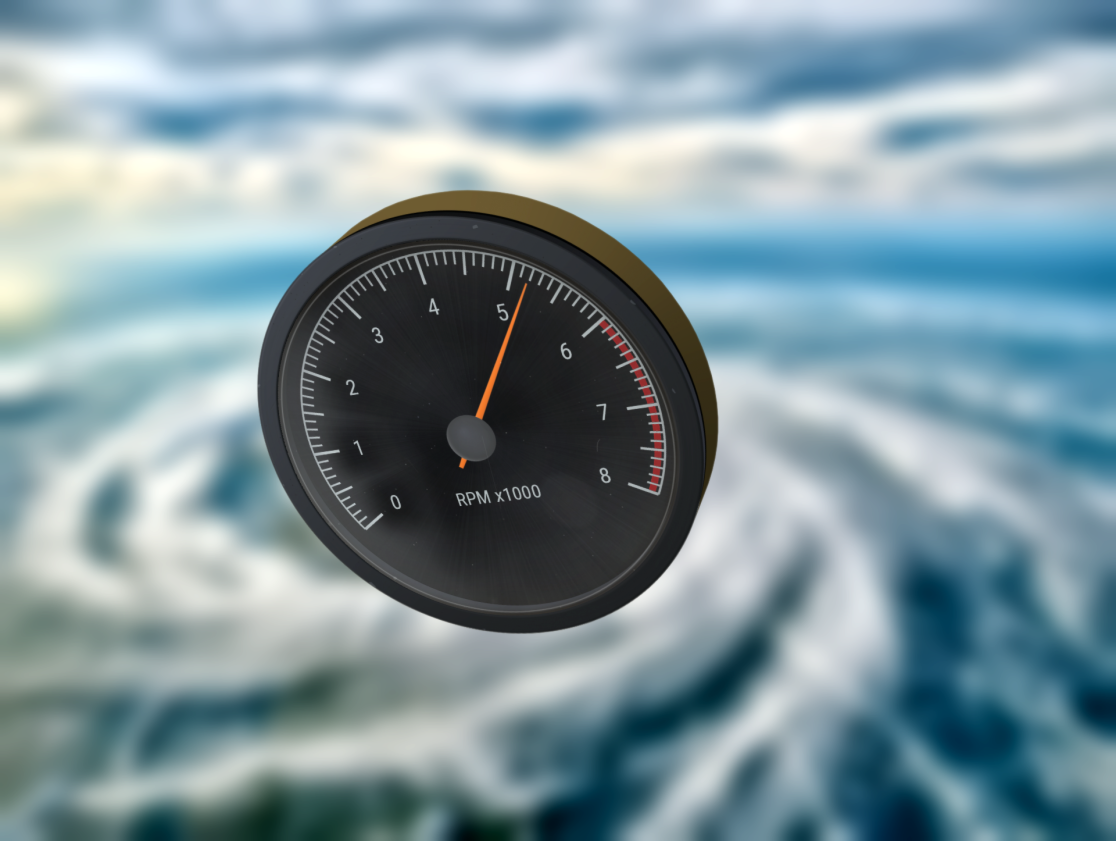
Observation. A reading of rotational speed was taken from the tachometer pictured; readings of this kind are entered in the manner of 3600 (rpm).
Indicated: 5200 (rpm)
